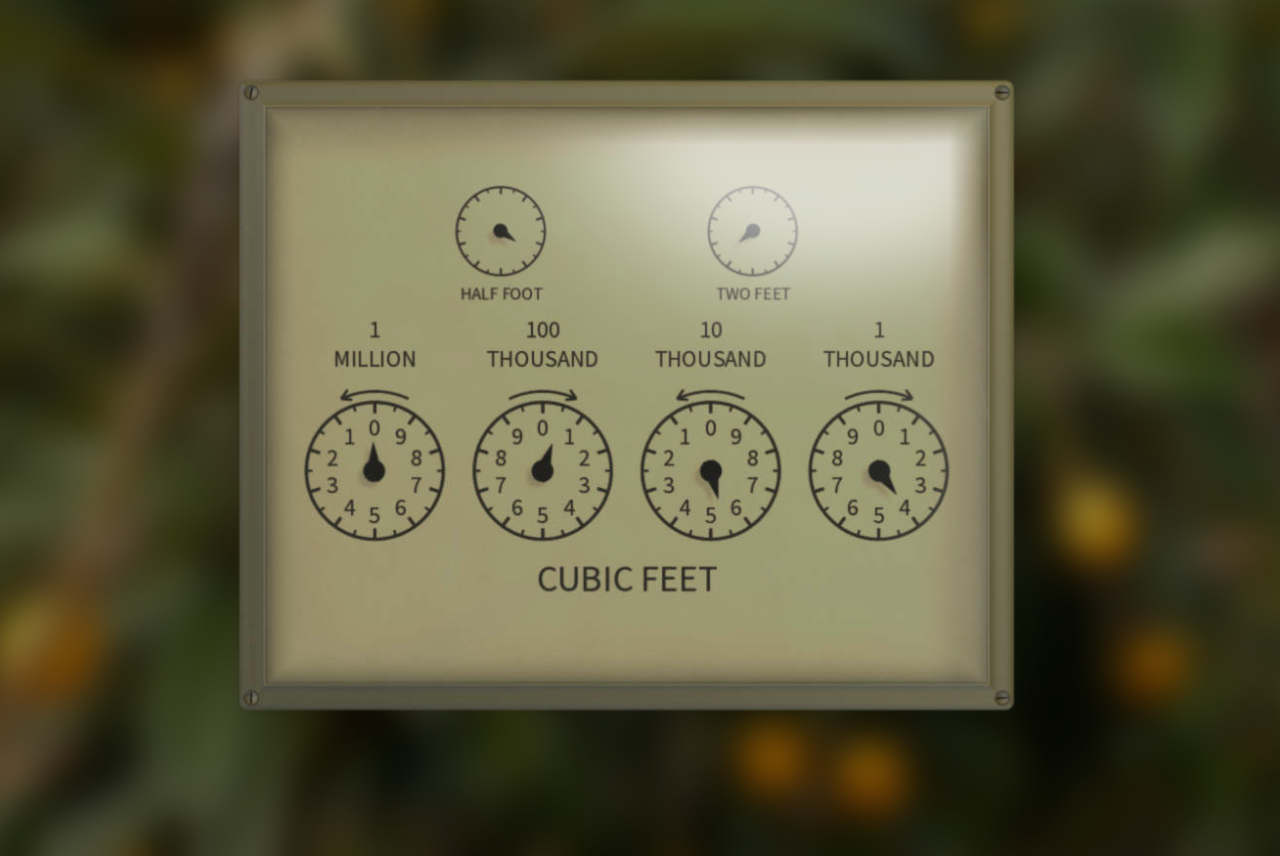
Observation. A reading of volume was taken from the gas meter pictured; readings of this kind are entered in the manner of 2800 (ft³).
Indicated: 5400 (ft³)
